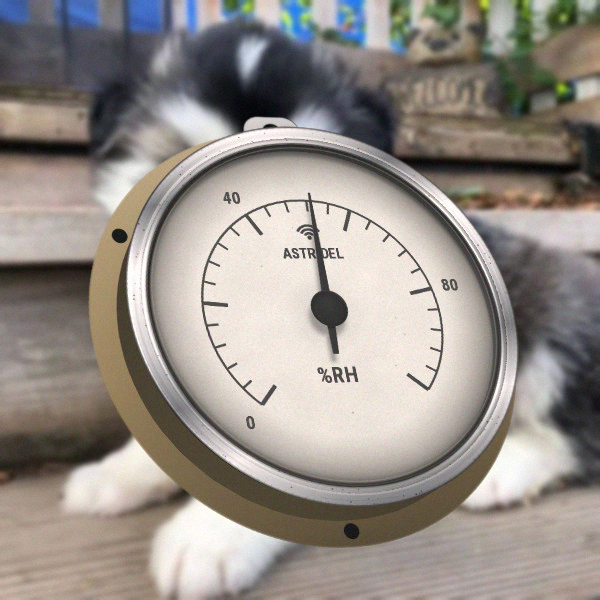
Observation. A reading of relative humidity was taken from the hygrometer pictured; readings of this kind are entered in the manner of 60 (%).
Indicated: 52 (%)
